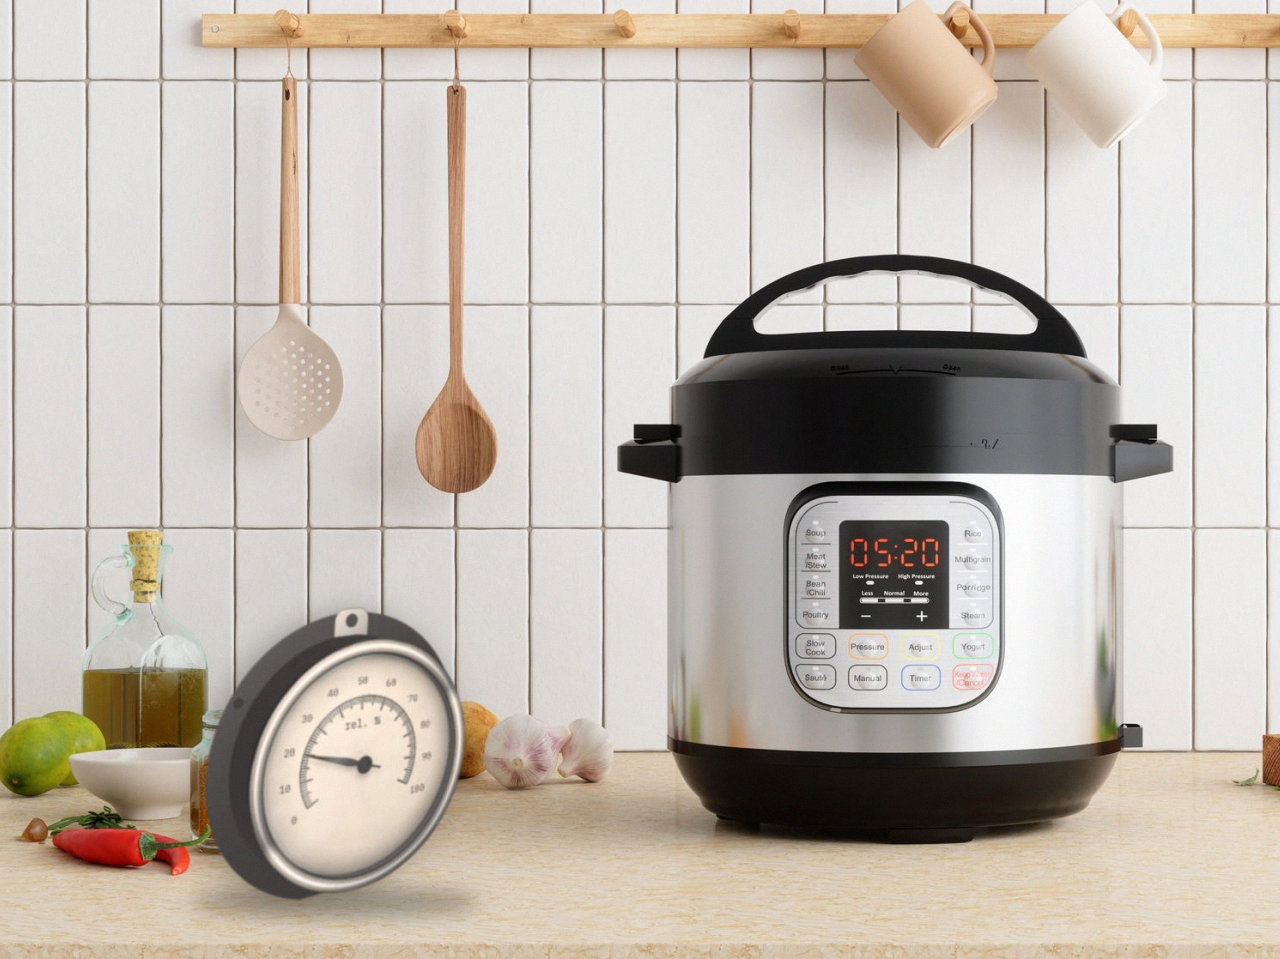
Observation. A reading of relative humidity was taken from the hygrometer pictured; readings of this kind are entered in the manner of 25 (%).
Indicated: 20 (%)
